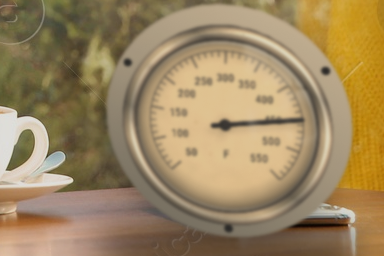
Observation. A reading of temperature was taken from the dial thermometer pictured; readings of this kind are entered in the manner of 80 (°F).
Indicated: 450 (°F)
